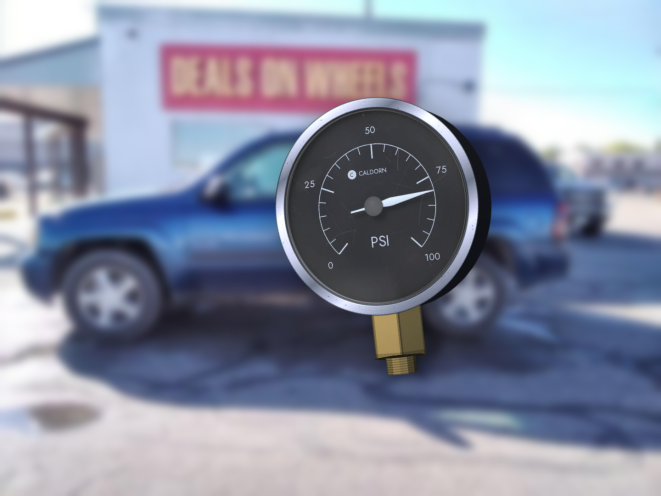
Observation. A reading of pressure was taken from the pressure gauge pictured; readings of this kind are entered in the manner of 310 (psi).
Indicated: 80 (psi)
